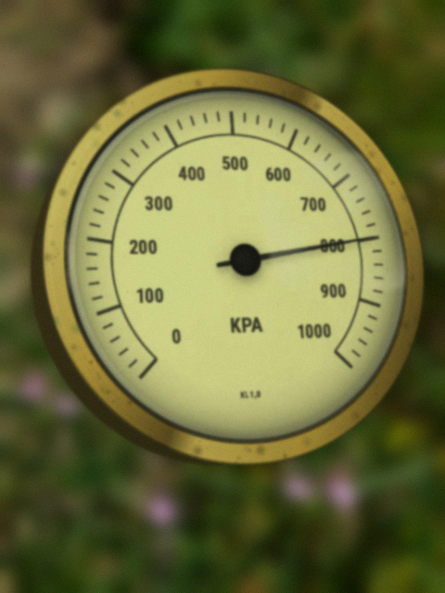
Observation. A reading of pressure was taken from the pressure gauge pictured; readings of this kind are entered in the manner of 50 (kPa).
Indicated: 800 (kPa)
